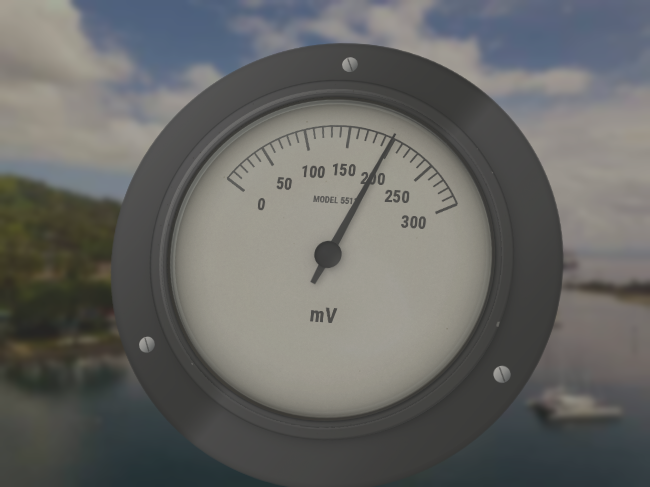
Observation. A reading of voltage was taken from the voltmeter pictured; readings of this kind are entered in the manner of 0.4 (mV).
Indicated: 200 (mV)
